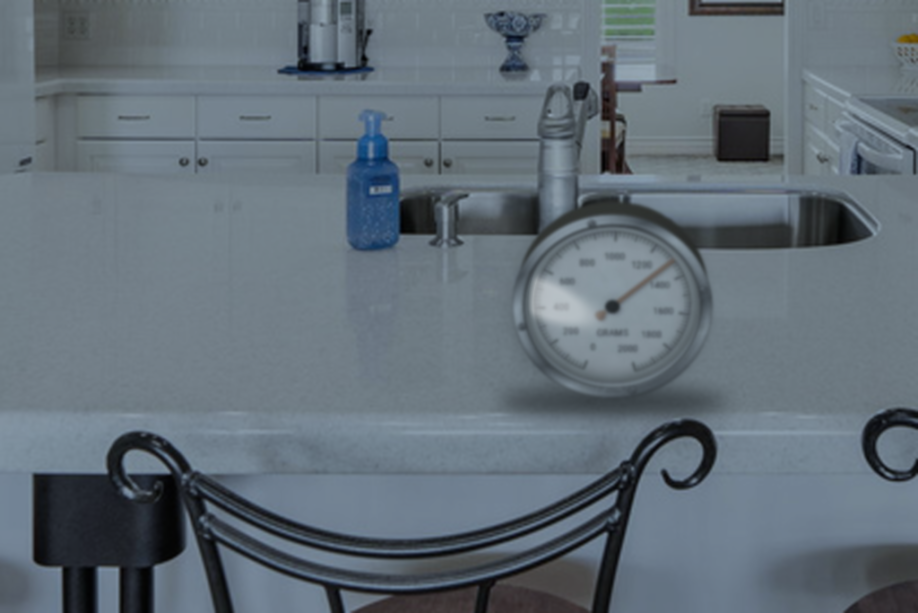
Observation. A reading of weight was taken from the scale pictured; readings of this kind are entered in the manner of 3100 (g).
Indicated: 1300 (g)
